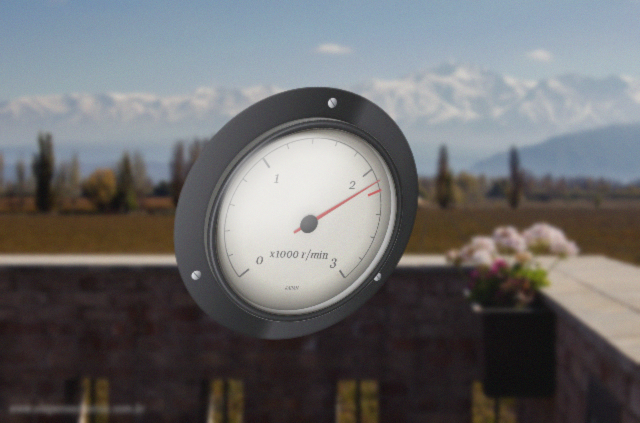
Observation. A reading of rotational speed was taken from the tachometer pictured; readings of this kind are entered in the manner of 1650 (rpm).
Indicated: 2100 (rpm)
